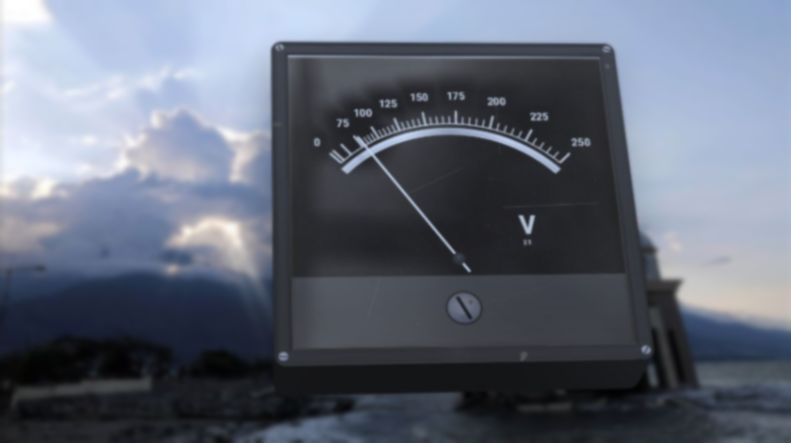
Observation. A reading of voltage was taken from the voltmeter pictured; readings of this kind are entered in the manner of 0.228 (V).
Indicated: 75 (V)
